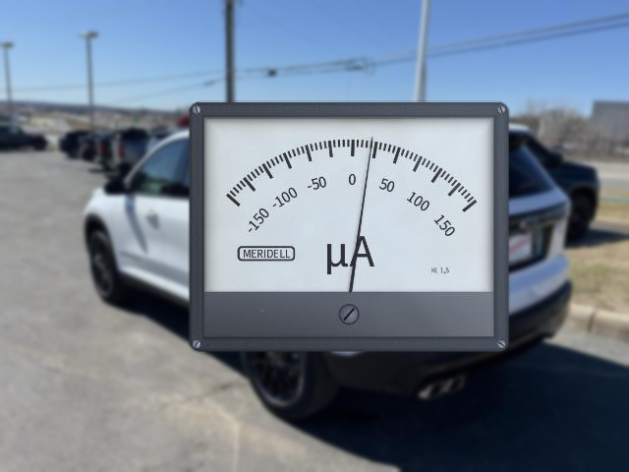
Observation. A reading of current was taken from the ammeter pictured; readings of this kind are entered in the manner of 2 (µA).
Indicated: 20 (µA)
